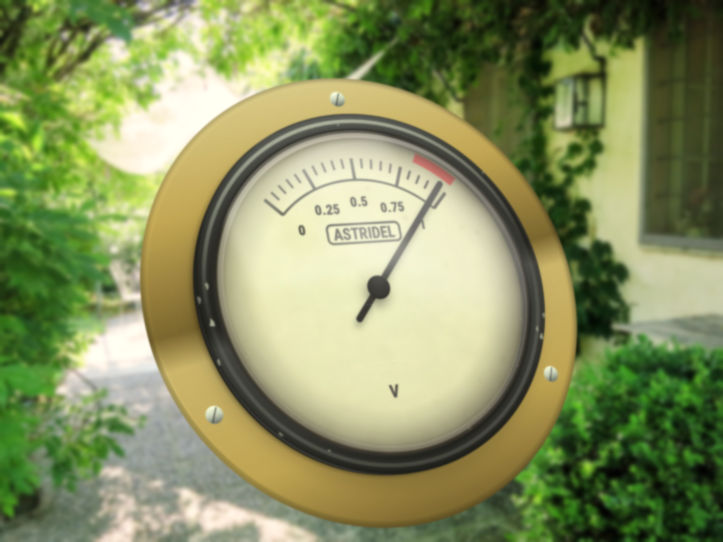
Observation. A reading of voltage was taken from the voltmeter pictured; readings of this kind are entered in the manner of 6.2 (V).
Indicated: 0.95 (V)
